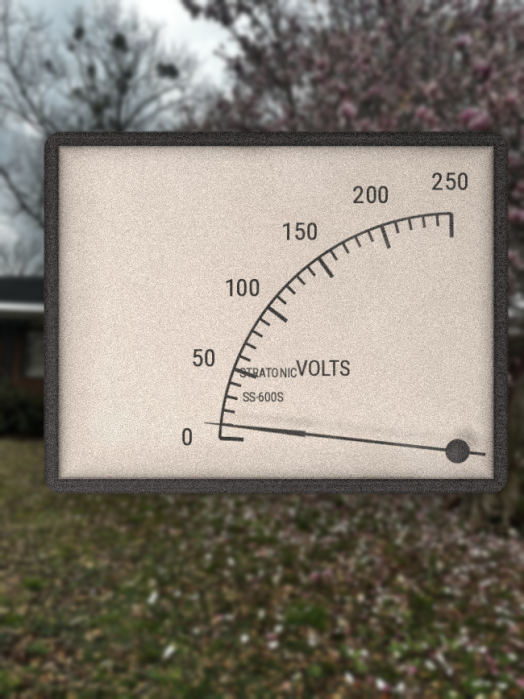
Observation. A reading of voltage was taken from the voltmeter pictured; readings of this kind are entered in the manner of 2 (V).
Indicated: 10 (V)
